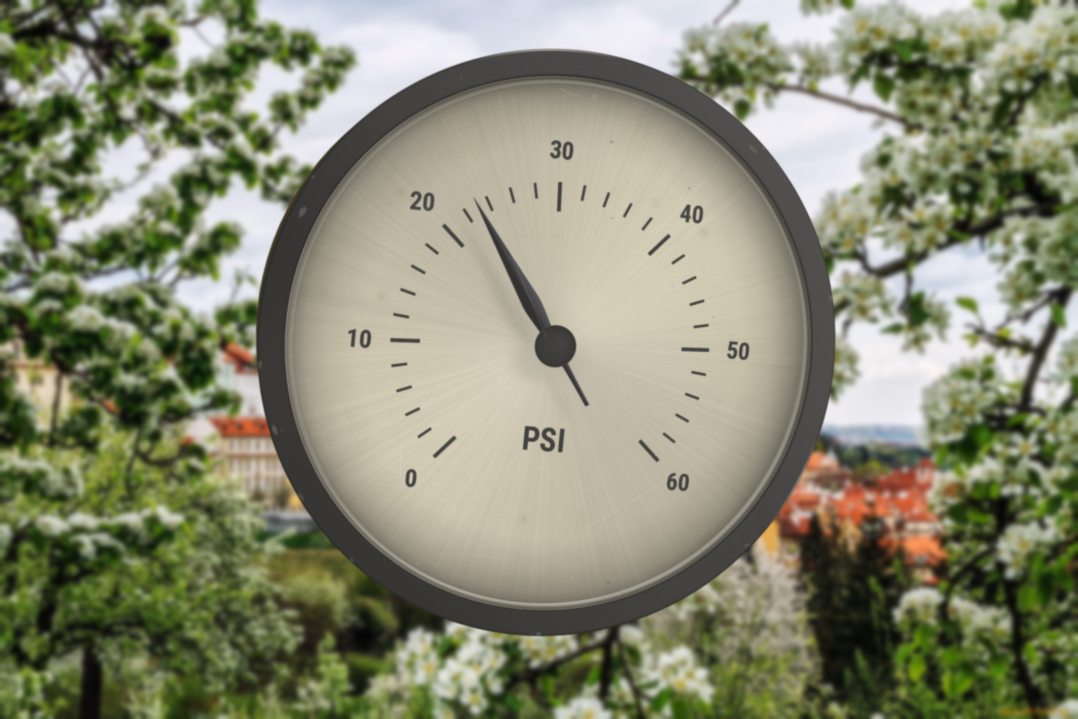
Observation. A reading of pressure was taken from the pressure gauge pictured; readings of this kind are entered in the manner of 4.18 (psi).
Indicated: 23 (psi)
